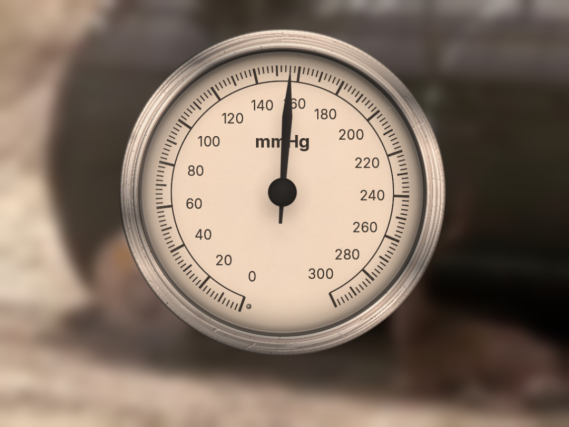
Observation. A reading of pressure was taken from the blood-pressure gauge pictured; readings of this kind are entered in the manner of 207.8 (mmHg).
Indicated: 156 (mmHg)
